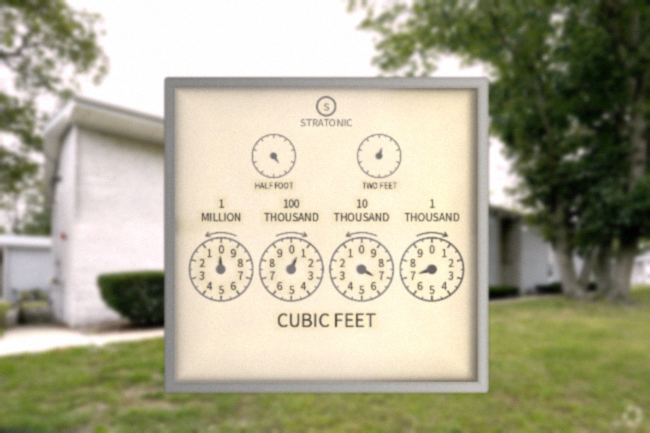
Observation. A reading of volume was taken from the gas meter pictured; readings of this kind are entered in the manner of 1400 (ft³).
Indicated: 6700 (ft³)
